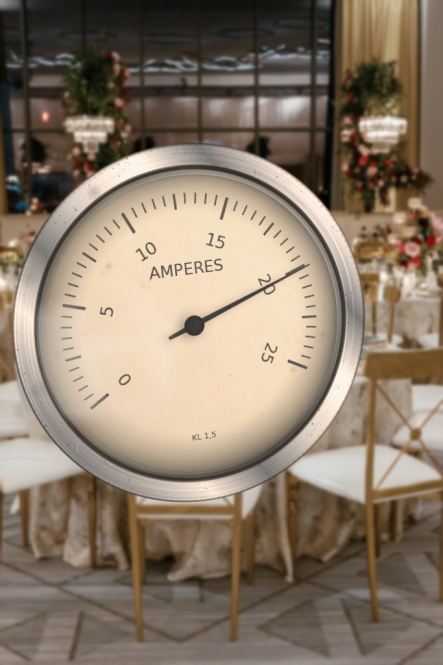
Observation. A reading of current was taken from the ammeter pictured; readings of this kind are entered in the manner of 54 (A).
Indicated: 20 (A)
